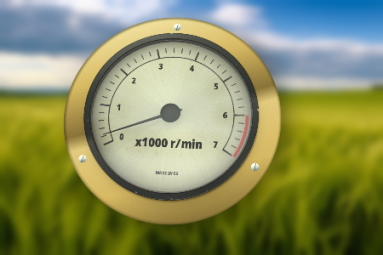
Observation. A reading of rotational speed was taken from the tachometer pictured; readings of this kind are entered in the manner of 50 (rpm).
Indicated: 200 (rpm)
